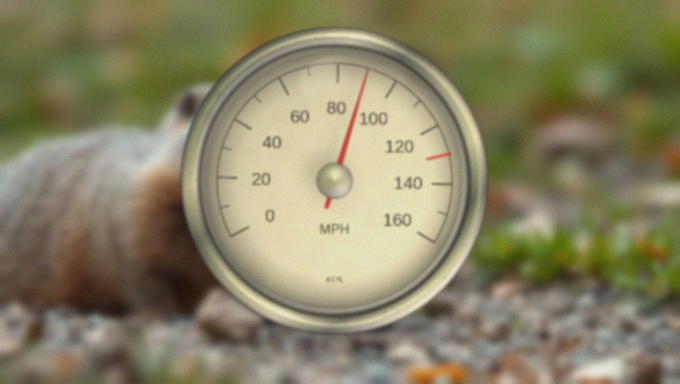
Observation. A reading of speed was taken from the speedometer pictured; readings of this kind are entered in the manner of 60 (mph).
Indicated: 90 (mph)
